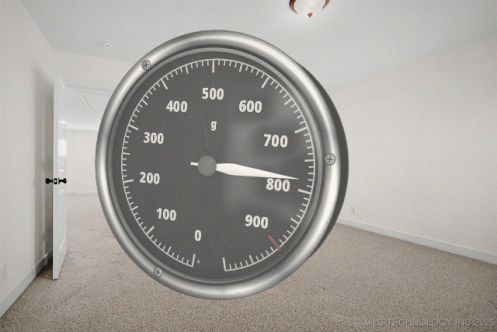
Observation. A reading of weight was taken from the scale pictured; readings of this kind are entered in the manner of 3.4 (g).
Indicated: 780 (g)
